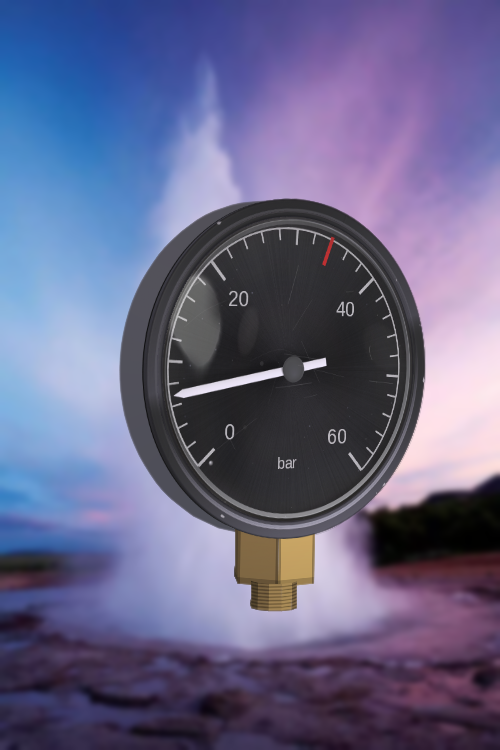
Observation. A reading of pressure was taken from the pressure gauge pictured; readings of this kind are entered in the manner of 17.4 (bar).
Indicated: 7 (bar)
